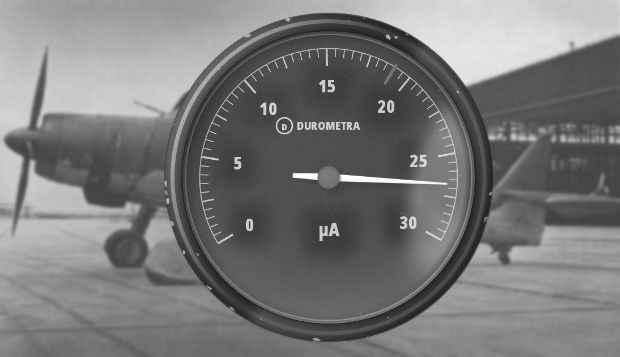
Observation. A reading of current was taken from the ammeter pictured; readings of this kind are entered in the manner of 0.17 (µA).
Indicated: 26.75 (µA)
